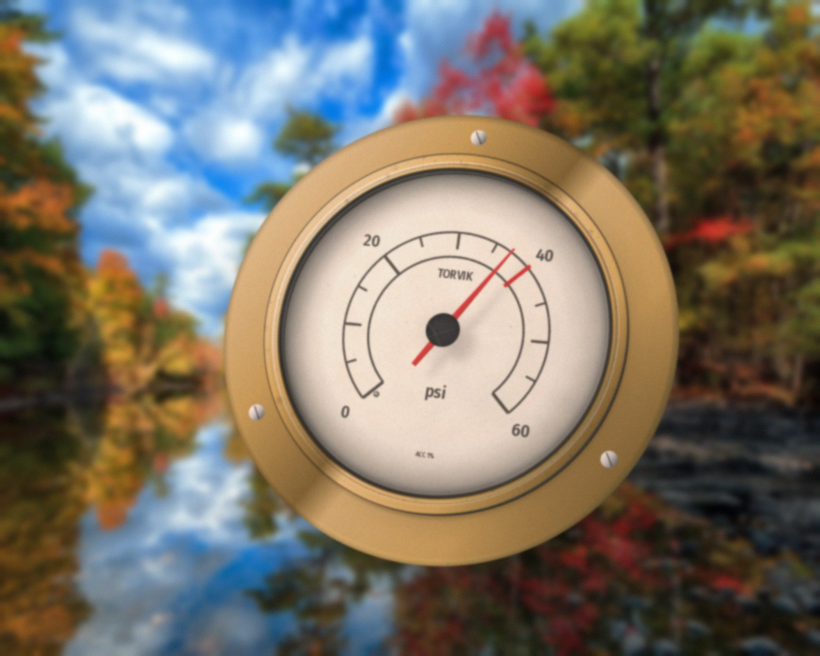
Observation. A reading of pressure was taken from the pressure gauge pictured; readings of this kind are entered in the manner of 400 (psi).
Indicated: 37.5 (psi)
